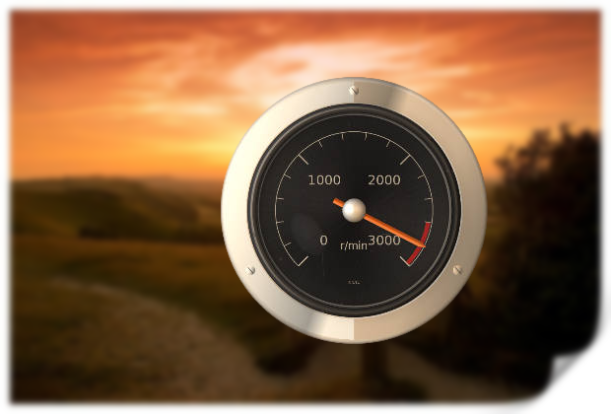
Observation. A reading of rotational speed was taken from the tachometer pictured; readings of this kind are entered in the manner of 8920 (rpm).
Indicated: 2800 (rpm)
